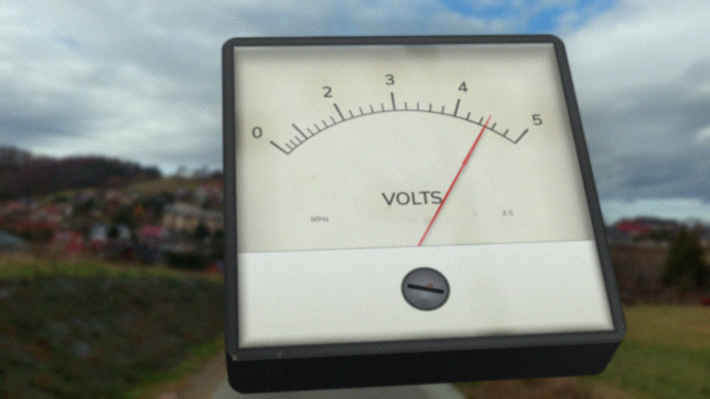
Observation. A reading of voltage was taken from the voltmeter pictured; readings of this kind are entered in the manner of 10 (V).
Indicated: 4.5 (V)
